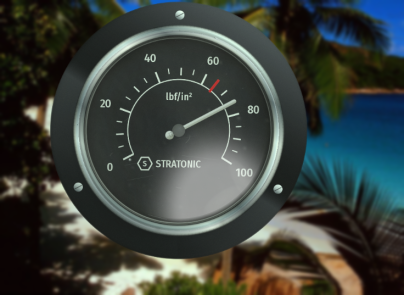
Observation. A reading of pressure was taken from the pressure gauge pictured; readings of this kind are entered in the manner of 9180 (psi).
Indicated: 75 (psi)
